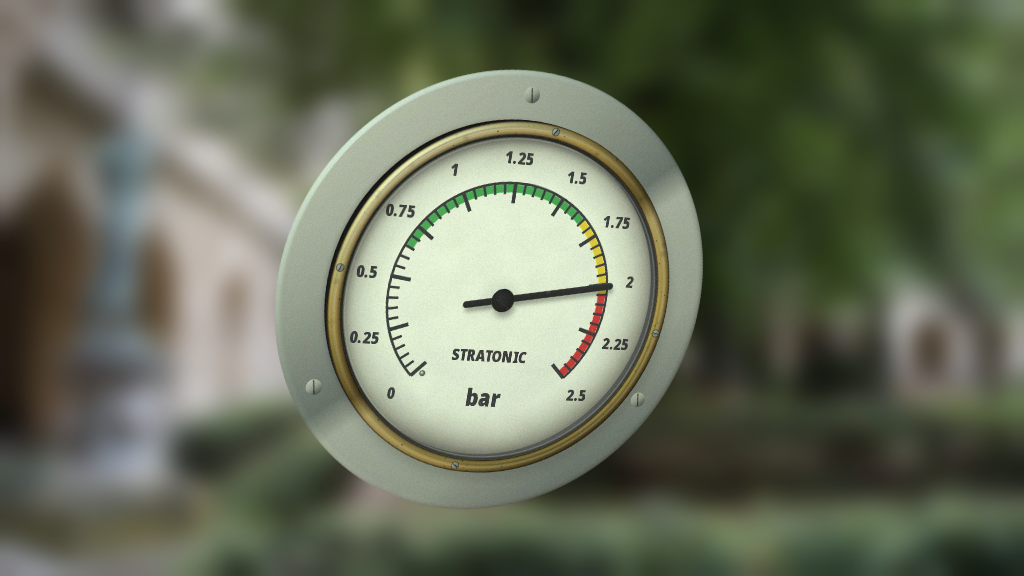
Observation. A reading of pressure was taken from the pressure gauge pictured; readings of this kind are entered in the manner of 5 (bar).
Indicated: 2 (bar)
